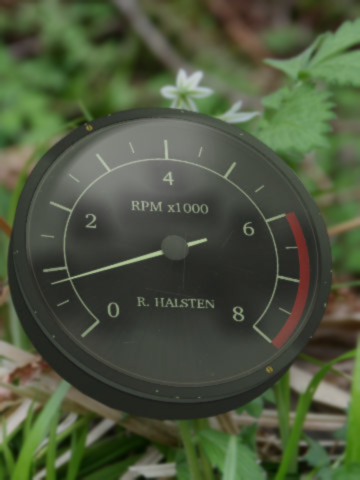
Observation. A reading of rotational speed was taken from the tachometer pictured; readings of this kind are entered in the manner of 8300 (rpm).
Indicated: 750 (rpm)
